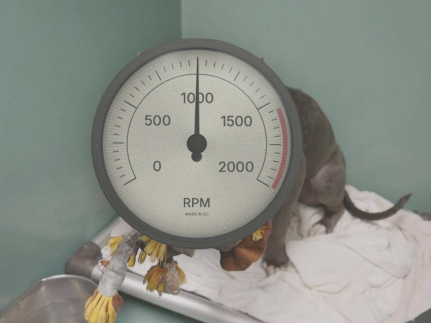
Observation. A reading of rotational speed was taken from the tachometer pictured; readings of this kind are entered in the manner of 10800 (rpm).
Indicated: 1000 (rpm)
